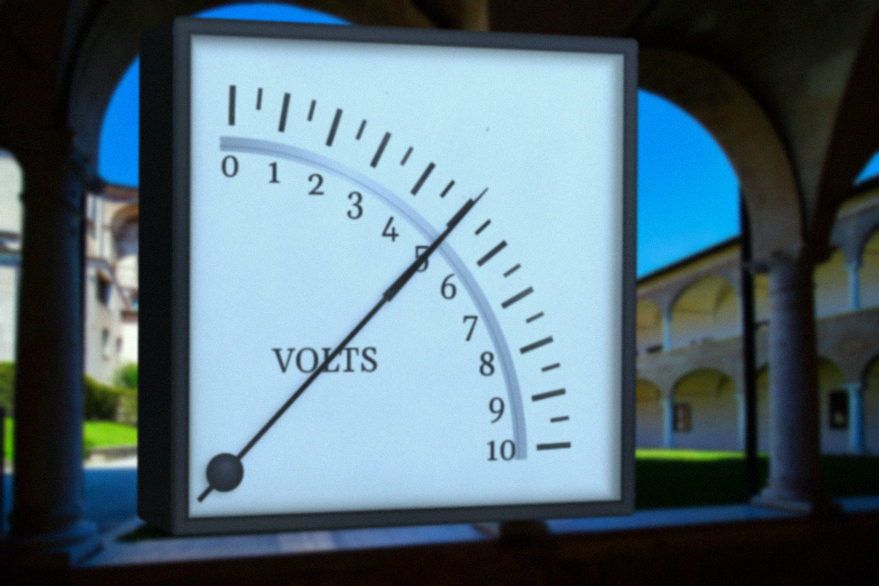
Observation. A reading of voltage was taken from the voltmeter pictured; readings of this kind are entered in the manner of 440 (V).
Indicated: 5 (V)
